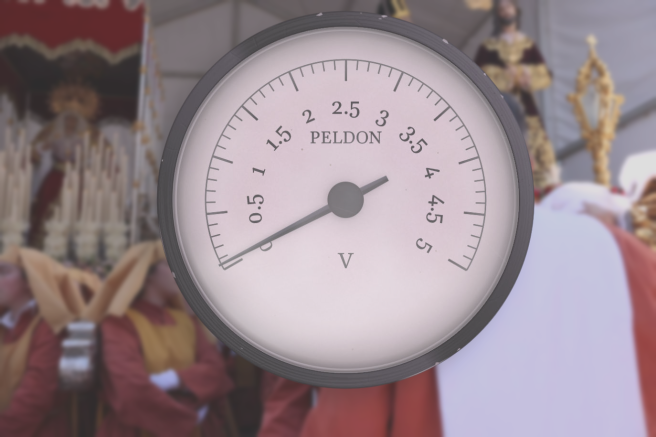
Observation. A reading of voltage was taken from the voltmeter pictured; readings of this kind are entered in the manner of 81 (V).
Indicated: 0.05 (V)
